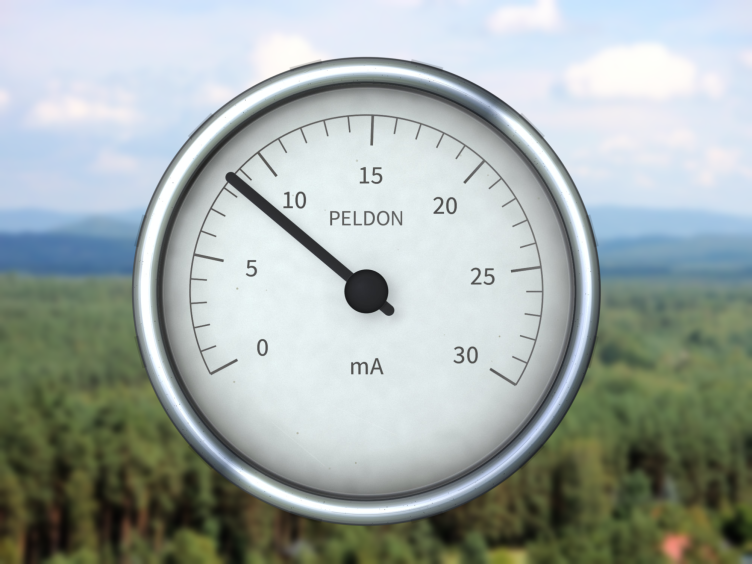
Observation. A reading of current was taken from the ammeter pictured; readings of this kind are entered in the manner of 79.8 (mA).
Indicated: 8.5 (mA)
